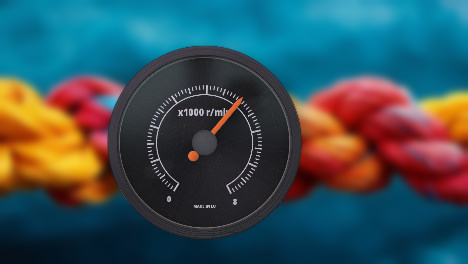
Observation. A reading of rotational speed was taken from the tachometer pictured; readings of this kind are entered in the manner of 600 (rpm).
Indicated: 5000 (rpm)
